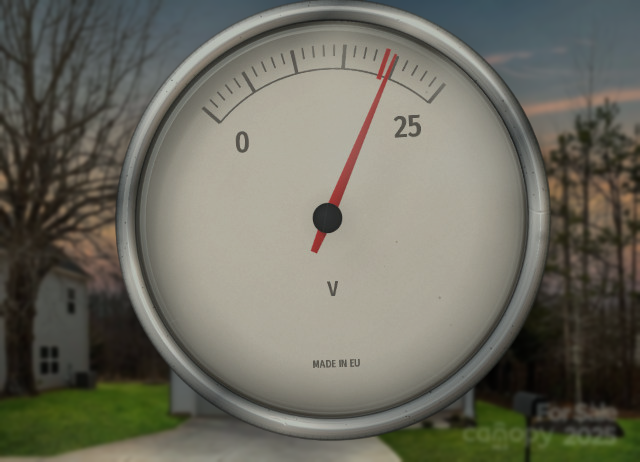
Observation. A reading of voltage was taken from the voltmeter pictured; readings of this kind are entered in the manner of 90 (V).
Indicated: 20 (V)
